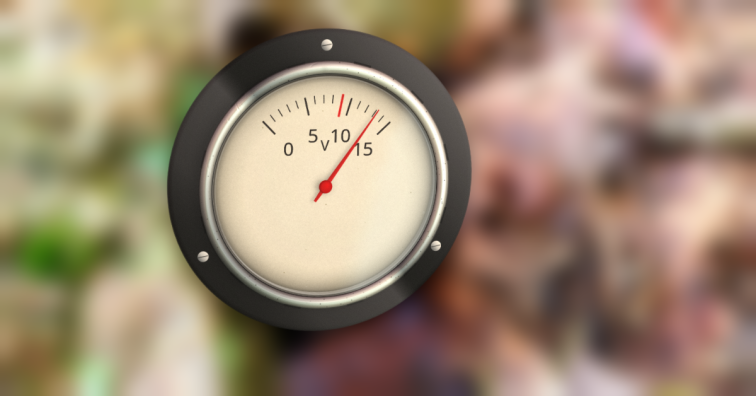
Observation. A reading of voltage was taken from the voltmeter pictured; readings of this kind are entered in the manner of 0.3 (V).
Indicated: 13 (V)
